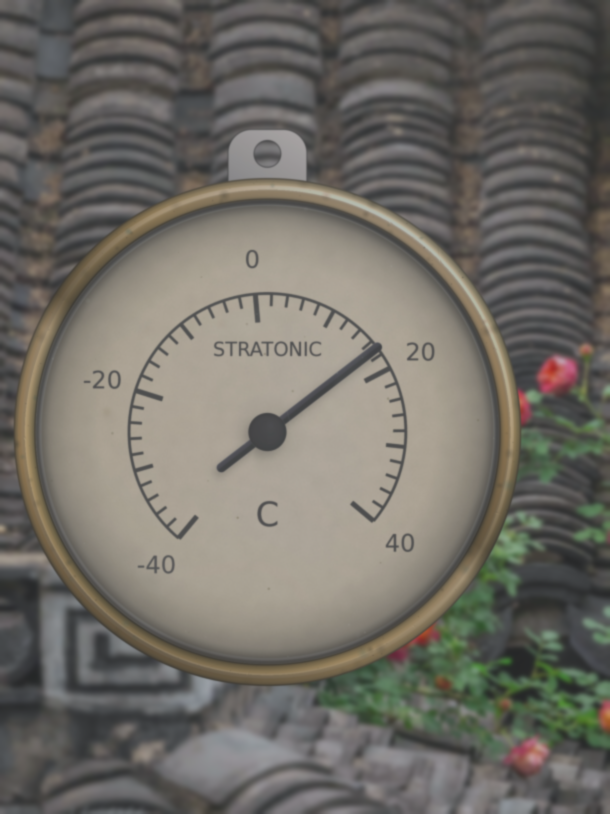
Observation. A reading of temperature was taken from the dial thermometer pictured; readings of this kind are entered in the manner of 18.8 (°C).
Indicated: 17 (°C)
